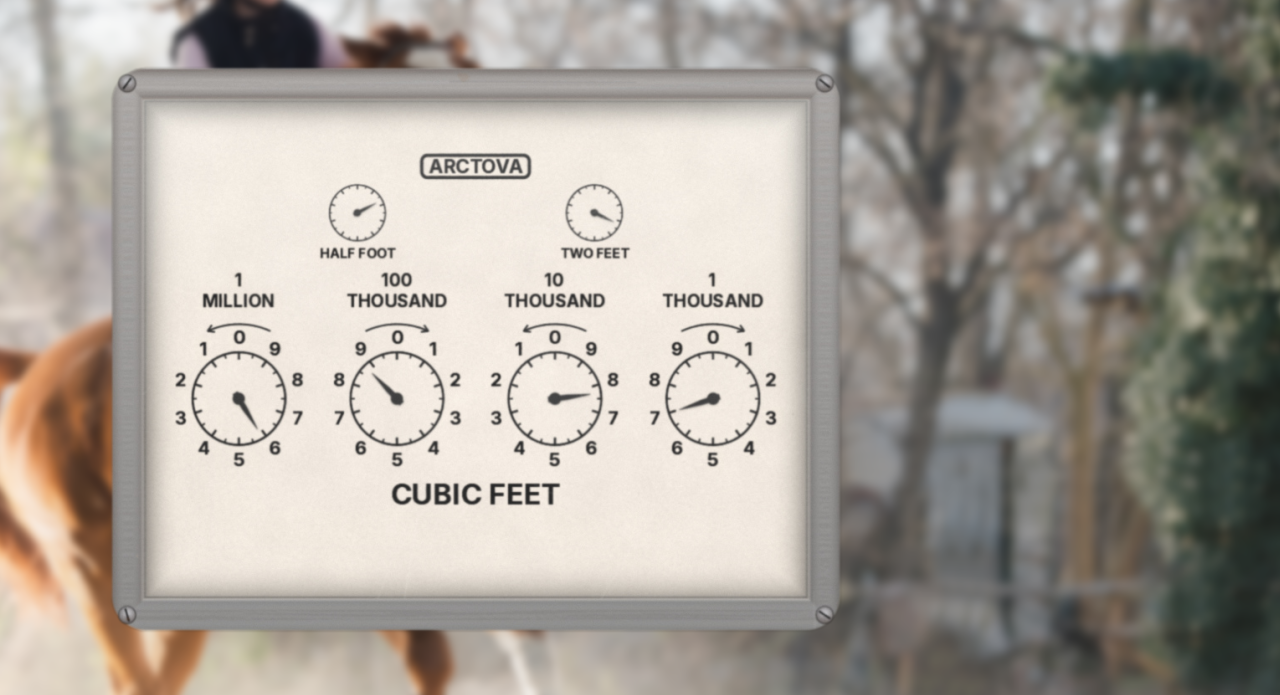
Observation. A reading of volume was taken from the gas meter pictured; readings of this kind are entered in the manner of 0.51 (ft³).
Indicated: 587700 (ft³)
